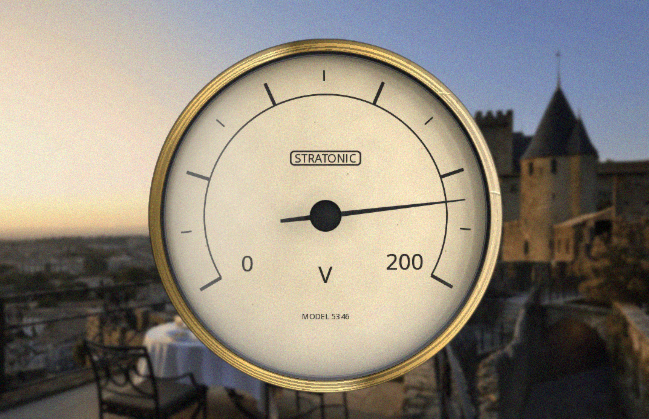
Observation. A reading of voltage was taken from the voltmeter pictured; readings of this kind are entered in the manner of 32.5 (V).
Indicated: 170 (V)
